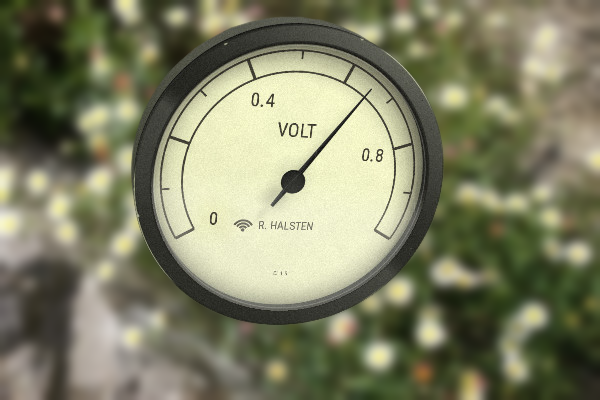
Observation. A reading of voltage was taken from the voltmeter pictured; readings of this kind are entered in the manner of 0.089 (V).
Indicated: 0.65 (V)
